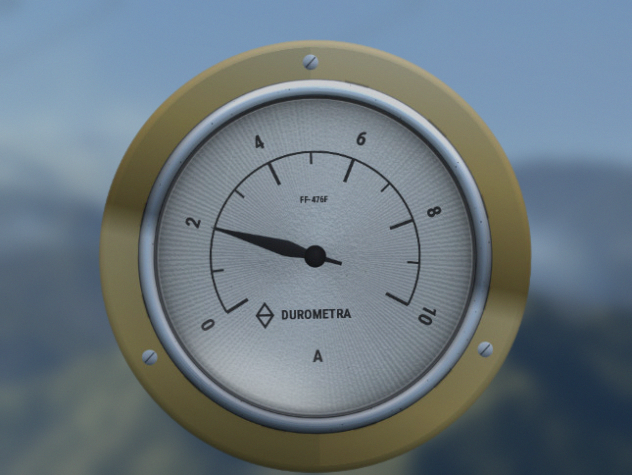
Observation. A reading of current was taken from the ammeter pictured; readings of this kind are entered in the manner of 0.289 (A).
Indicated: 2 (A)
